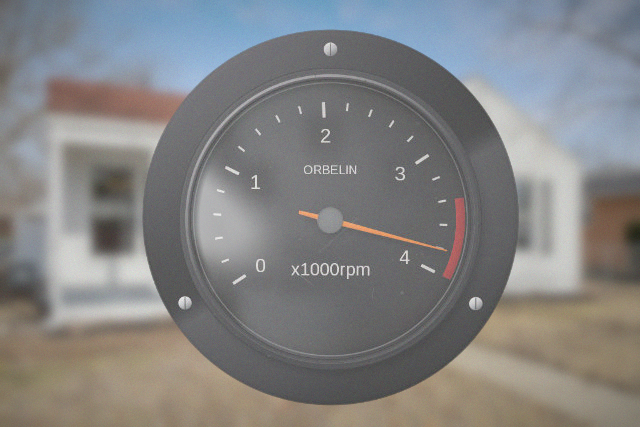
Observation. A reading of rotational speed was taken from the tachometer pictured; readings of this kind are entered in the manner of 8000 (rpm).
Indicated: 3800 (rpm)
